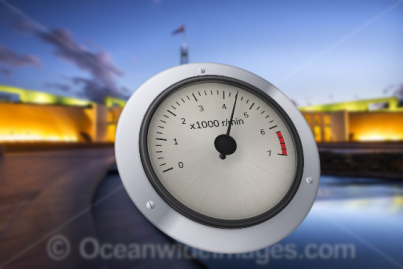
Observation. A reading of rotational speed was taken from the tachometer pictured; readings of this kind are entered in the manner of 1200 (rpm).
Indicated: 4400 (rpm)
